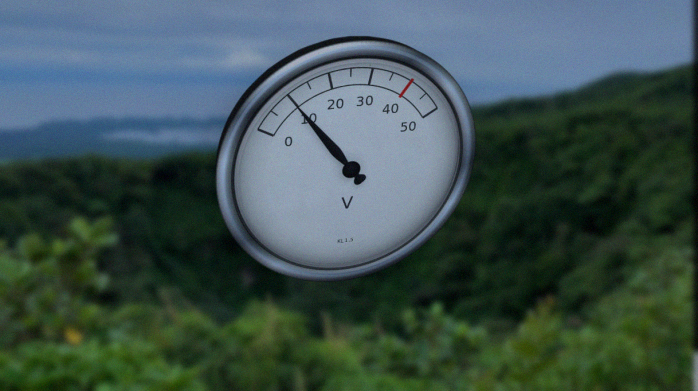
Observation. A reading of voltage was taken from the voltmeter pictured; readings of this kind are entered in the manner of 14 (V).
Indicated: 10 (V)
